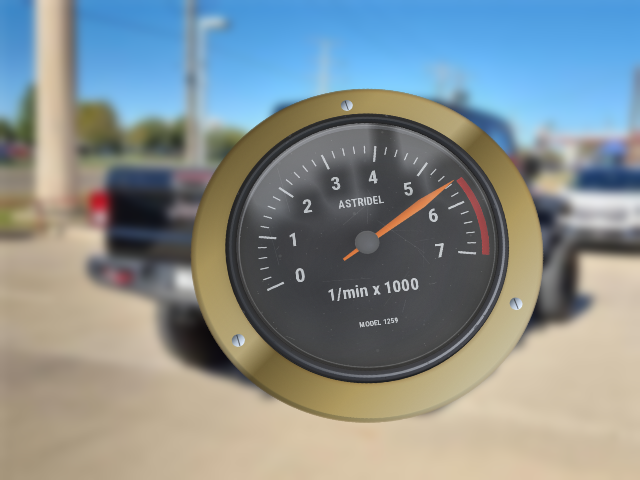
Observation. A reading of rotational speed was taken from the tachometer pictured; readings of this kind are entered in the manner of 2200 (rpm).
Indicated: 5600 (rpm)
